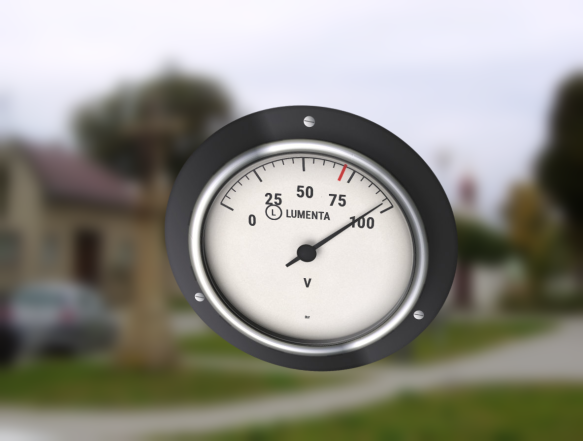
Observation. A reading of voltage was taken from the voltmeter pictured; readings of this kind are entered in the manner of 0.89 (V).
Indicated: 95 (V)
